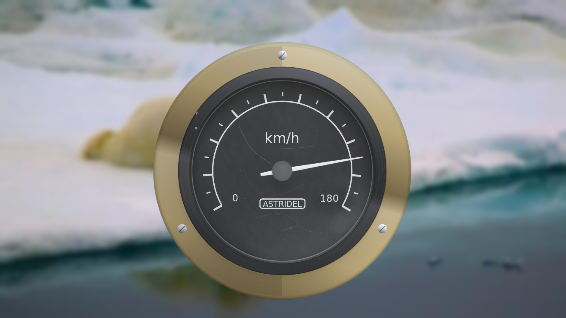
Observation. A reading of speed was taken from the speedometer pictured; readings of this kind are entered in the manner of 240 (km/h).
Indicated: 150 (km/h)
